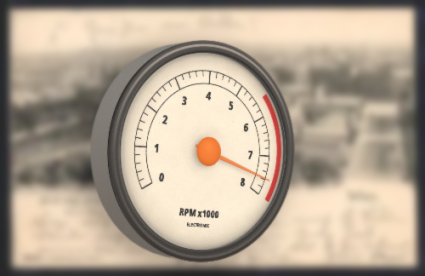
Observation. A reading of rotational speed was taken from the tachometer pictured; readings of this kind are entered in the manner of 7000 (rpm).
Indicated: 7600 (rpm)
